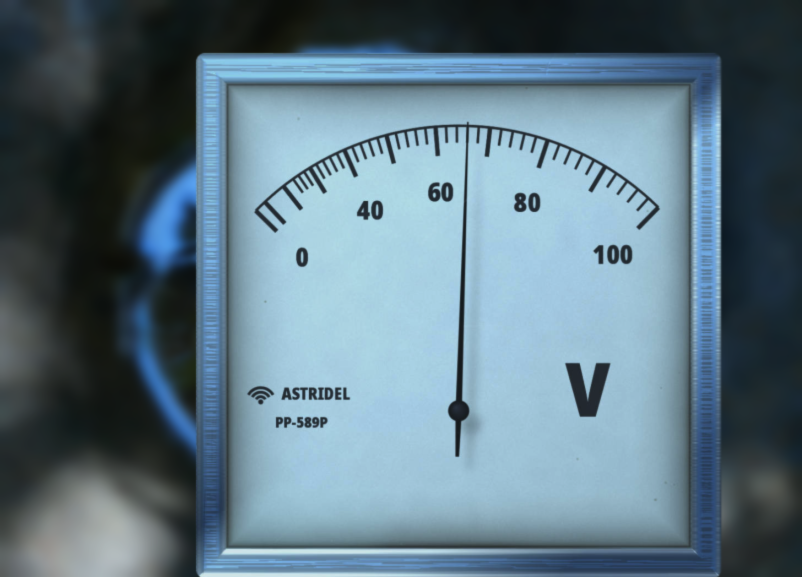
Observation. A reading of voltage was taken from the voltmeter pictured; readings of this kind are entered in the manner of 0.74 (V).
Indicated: 66 (V)
